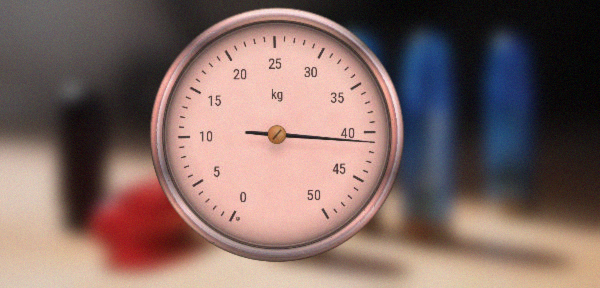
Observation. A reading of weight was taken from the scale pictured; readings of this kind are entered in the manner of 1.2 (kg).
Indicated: 41 (kg)
